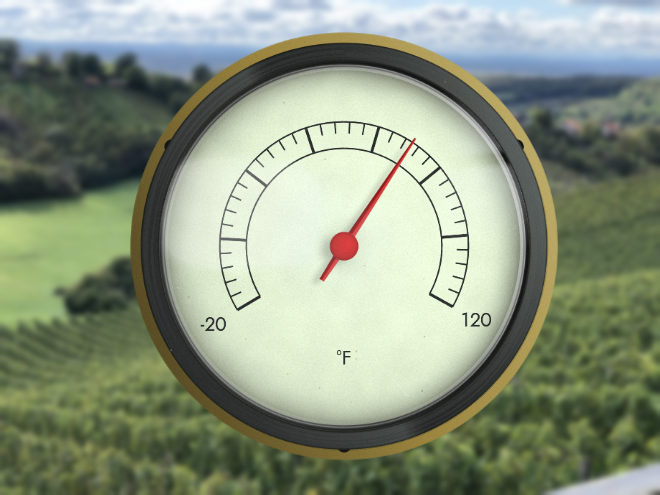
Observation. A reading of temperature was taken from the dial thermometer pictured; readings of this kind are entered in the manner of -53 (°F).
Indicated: 70 (°F)
